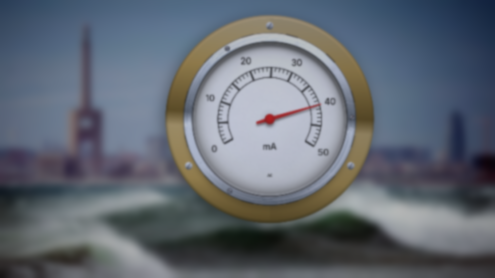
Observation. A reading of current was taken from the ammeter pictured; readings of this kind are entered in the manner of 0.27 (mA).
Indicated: 40 (mA)
